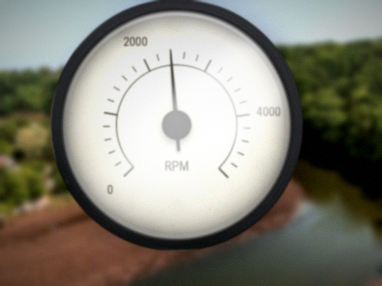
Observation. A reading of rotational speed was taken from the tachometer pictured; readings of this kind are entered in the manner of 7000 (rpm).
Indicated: 2400 (rpm)
